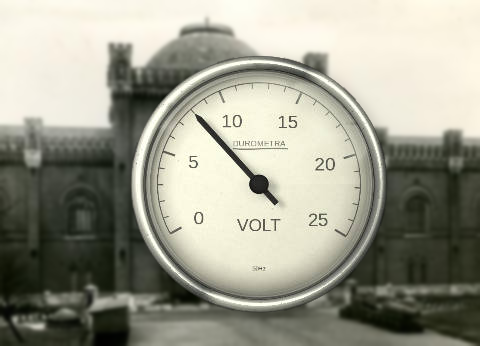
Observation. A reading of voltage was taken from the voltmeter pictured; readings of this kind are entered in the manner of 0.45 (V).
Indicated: 8 (V)
